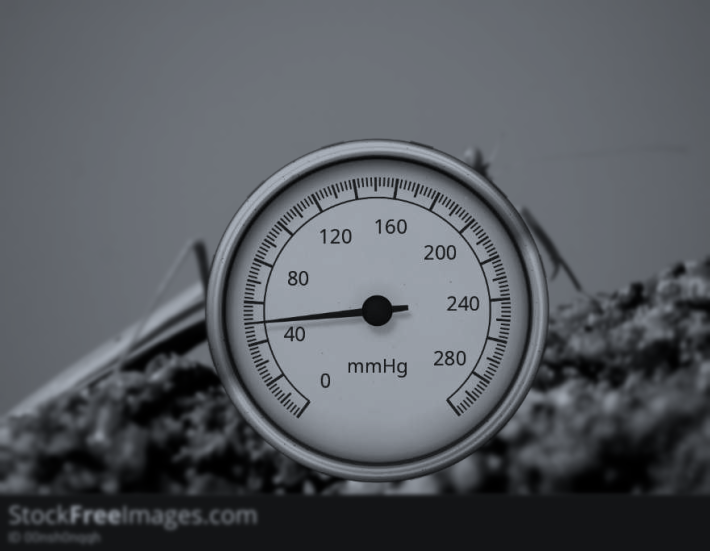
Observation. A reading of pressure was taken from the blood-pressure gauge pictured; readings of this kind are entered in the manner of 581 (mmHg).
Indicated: 50 (mmHg)
